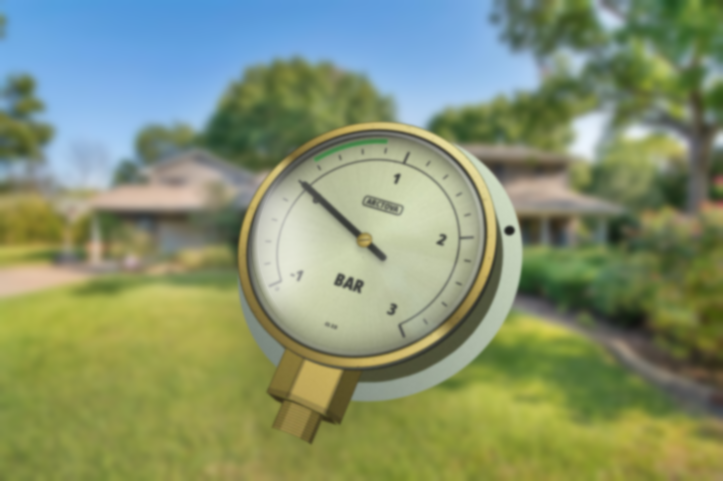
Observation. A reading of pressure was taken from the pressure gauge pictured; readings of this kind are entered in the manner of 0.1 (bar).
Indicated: 0 (bar)
